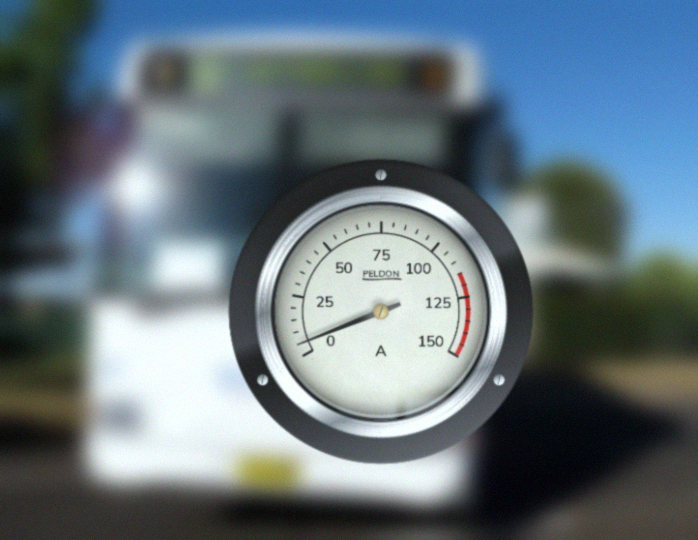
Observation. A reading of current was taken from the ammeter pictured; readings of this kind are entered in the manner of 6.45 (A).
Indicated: 5 (A)
